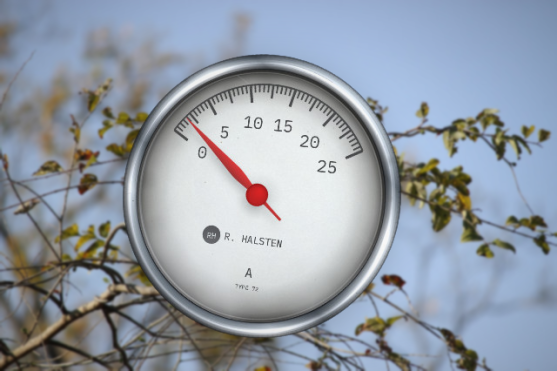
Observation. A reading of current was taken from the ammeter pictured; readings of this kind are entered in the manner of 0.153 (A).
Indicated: 2 (A)
